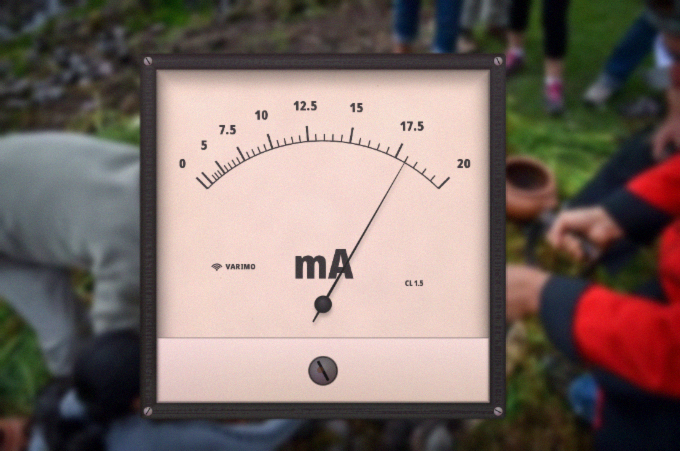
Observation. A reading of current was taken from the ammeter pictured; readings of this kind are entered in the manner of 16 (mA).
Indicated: 18 (mA)
